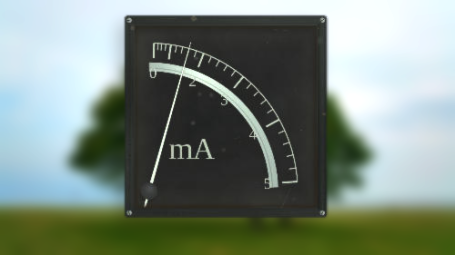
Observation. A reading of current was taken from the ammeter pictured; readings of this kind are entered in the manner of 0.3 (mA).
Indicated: 1.6 (mA)
